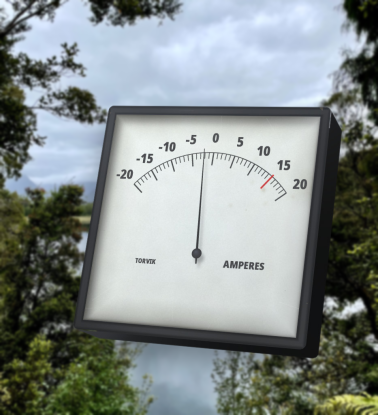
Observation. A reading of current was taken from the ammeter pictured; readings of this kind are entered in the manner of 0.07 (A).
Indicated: -2 (A)
